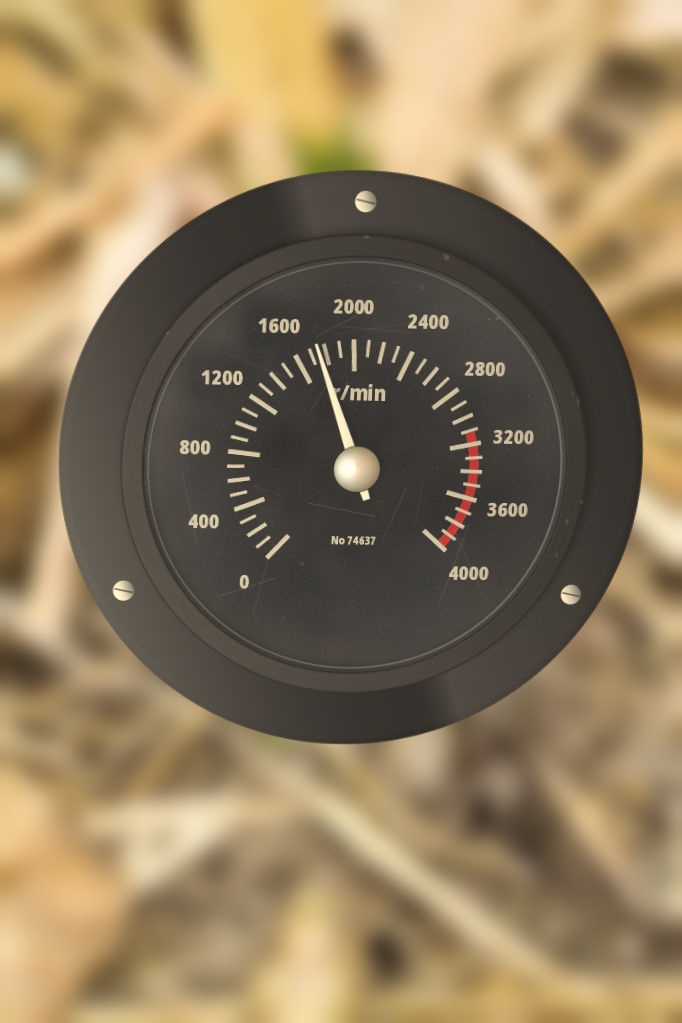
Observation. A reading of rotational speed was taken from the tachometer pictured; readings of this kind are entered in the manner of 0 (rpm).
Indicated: 1750 (rpm)
